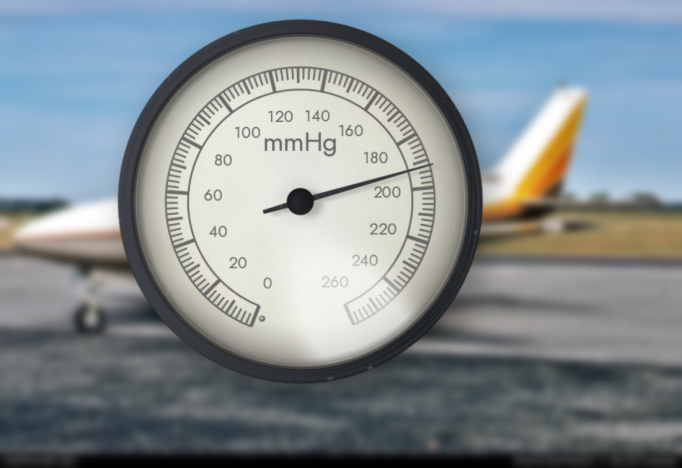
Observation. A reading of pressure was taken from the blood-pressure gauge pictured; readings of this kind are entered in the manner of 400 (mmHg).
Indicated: 192 (mmHg)
